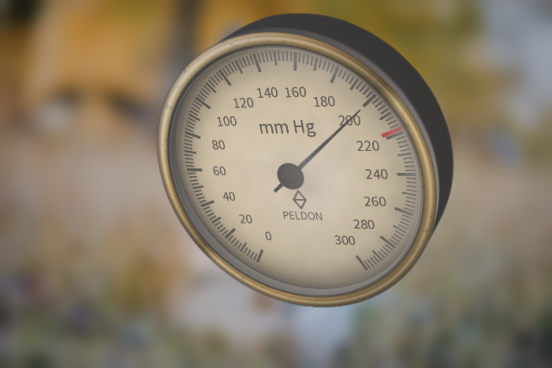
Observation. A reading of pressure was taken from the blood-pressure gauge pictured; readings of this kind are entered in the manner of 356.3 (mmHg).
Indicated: 200 (mmHg)
